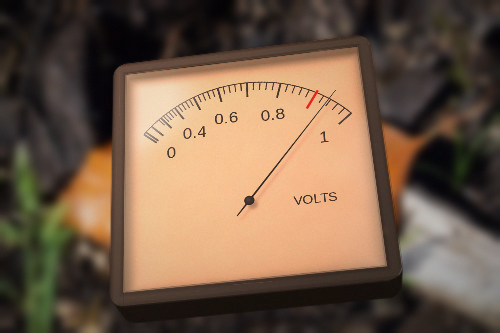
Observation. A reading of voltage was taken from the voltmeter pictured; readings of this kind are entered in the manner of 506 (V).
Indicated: 0.94 (V)
